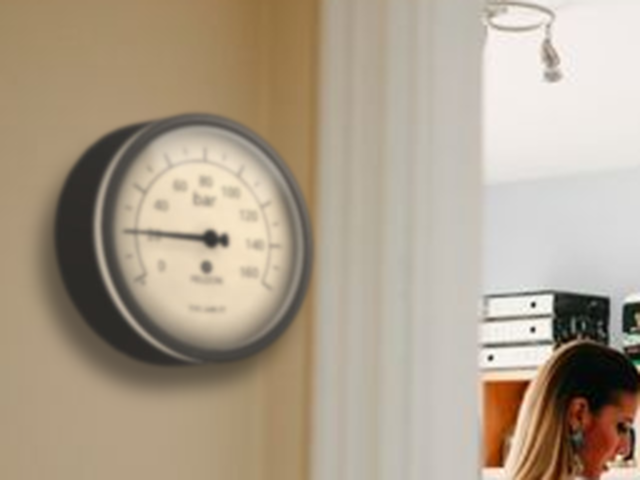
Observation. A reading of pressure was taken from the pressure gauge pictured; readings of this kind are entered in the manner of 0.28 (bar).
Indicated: 20 (bar)
